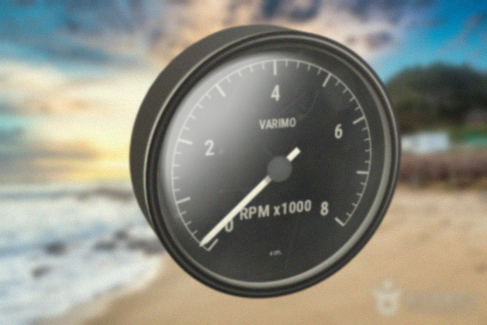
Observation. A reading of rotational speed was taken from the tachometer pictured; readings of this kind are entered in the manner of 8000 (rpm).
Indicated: 200 (rpm)
